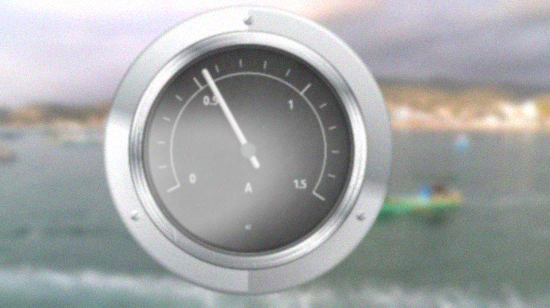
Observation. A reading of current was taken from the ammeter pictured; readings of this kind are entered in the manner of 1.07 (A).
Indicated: 0.55 (A)
